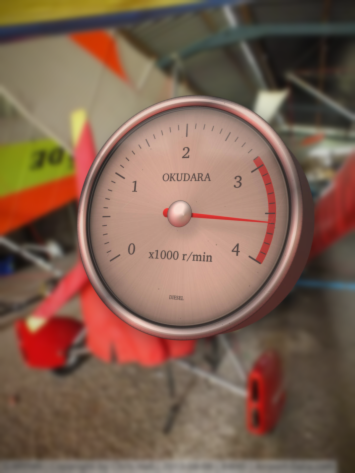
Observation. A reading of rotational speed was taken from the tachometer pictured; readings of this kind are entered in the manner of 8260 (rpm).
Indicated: 3600 (rpm)
